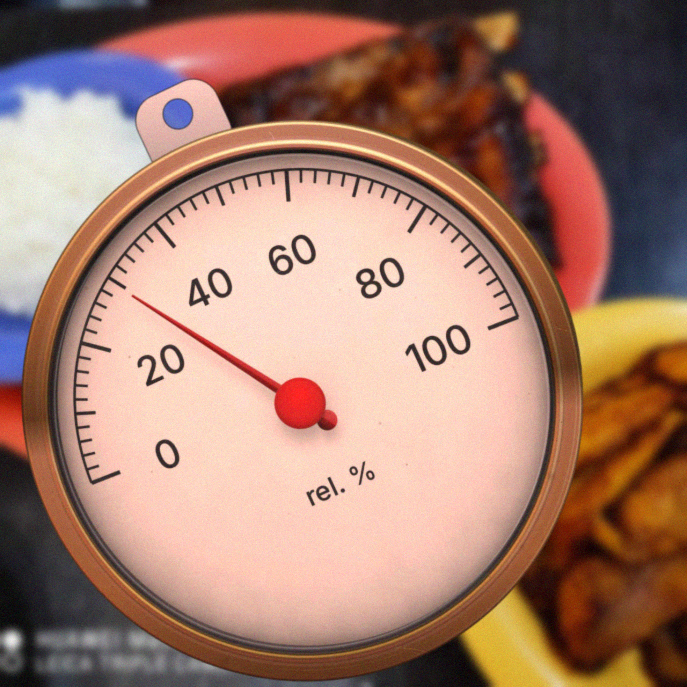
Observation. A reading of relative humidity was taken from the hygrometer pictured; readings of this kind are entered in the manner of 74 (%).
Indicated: 30 (%)
